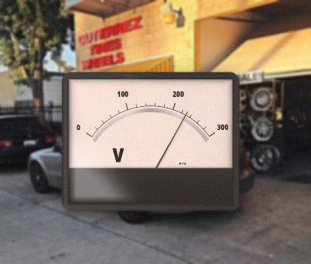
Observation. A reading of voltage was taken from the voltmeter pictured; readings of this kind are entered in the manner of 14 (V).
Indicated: 230 (V)
